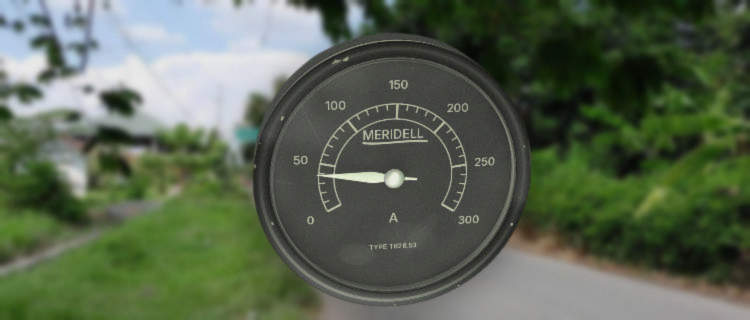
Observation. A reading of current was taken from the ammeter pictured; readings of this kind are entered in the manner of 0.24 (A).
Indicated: 40 (A)
